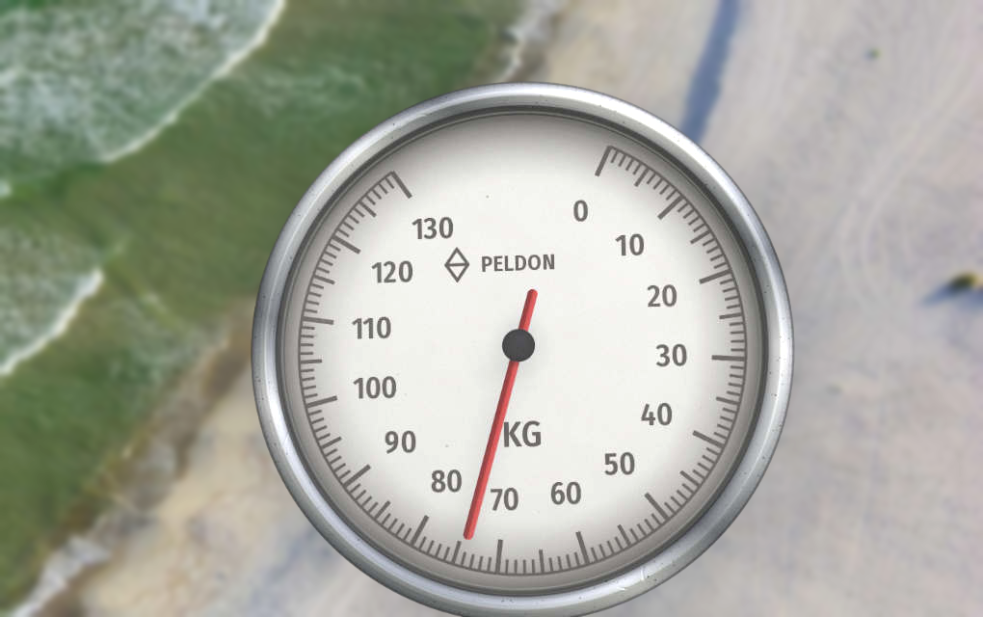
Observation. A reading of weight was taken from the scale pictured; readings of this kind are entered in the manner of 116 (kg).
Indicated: 74 (kg)
